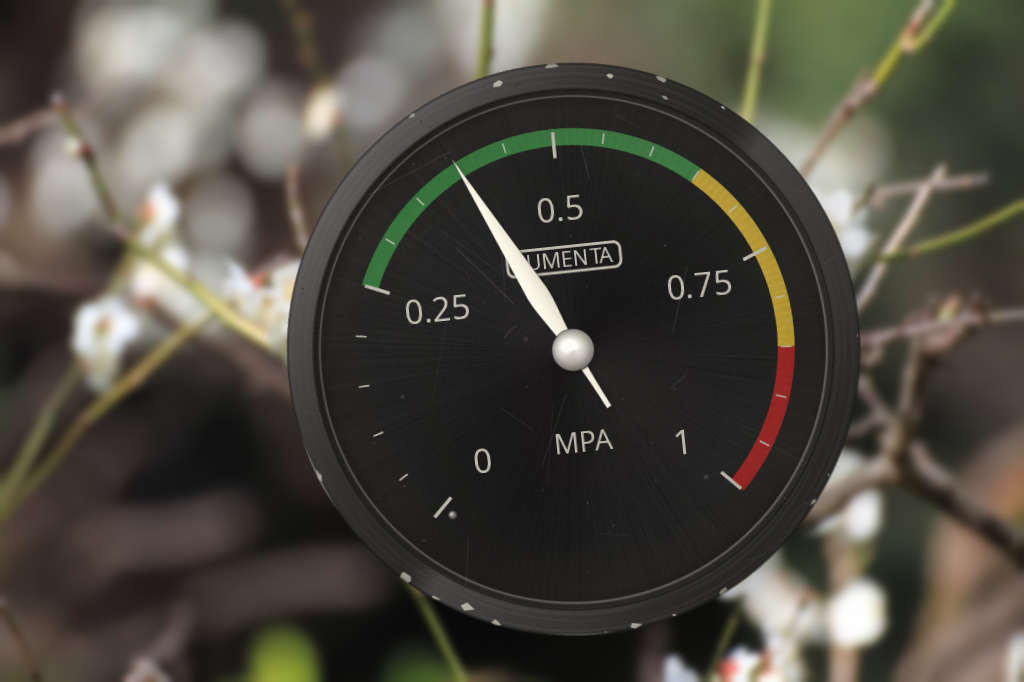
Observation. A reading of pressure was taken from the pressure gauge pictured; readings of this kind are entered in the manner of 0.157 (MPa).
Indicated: 0.4 (MPa)
